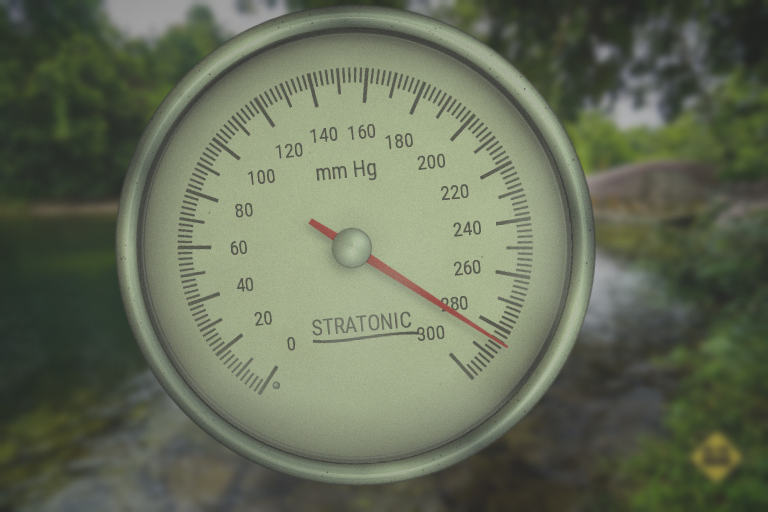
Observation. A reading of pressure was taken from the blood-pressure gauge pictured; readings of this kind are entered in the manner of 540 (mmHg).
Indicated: 284 (mmHg)
